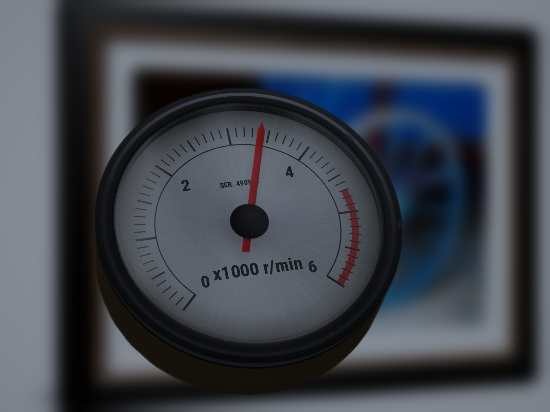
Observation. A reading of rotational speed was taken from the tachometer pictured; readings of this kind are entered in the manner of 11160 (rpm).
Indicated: 3400 (rpm)
